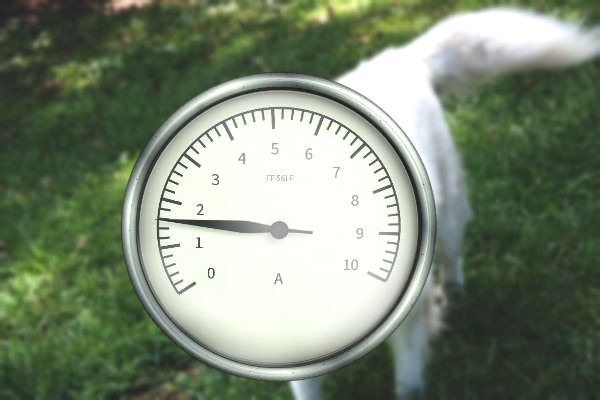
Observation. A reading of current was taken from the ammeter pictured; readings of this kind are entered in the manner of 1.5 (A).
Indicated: 1.6 (A)
